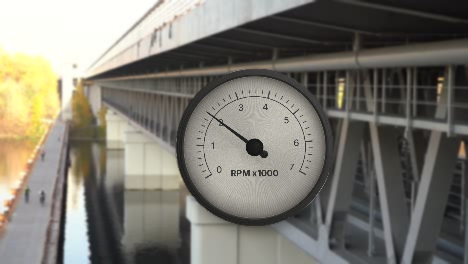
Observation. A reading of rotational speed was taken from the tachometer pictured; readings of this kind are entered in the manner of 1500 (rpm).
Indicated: 2000 (rpm)
